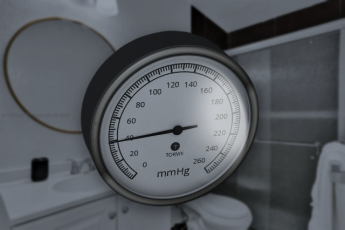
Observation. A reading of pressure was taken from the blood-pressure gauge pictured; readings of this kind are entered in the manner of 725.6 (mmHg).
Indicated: 40 (mmHg)
